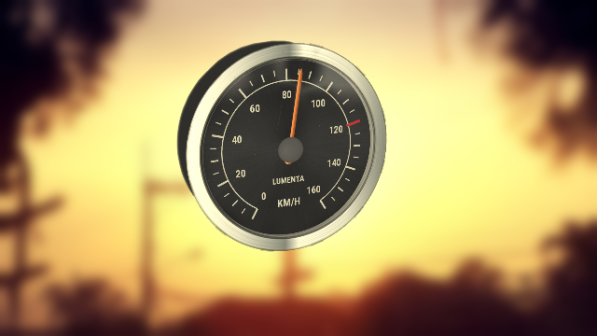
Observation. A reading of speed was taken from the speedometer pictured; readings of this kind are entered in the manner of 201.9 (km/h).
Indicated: 85 (km/h)
